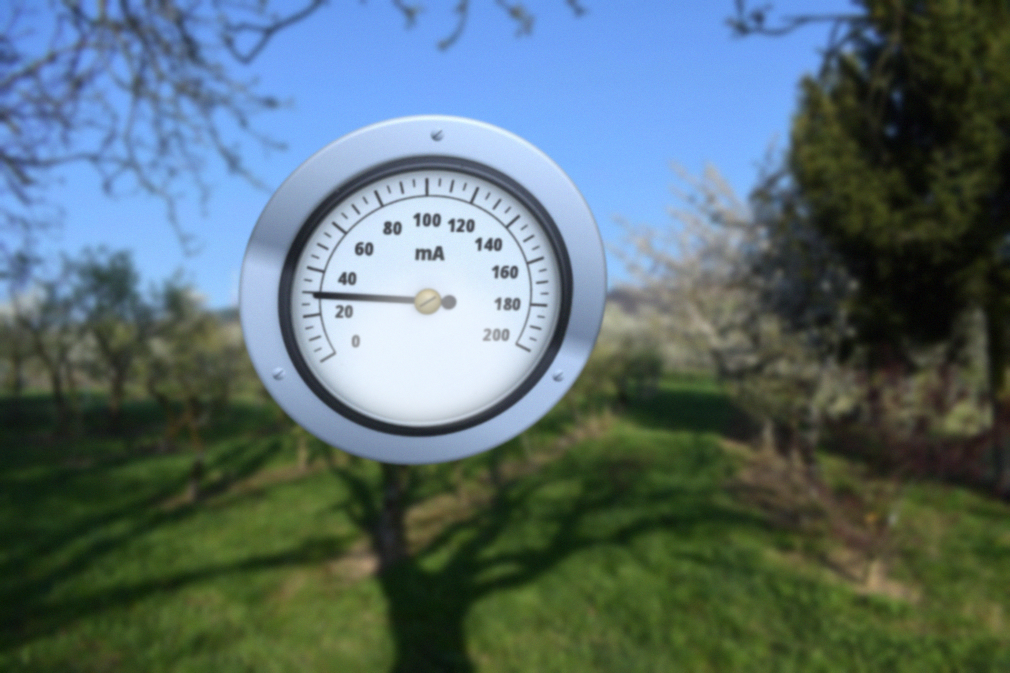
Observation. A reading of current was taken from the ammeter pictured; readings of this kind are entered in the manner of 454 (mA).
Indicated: 30 (mA)
